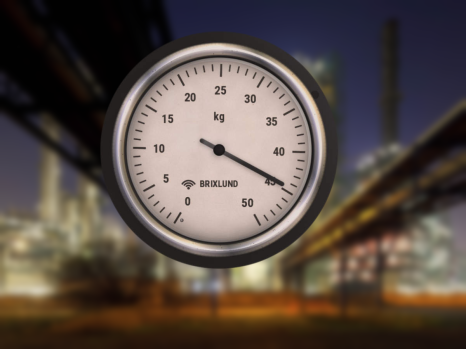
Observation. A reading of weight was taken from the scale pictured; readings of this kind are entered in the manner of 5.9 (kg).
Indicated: 44.5 (kg)
